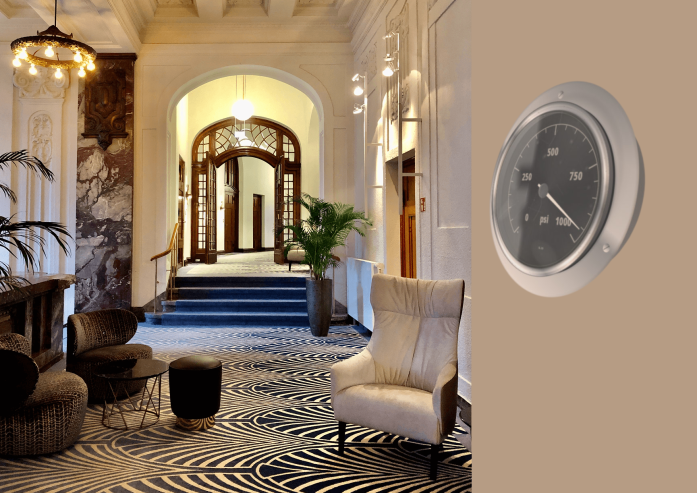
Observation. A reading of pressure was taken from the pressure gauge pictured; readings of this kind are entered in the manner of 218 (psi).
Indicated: 950 (psi)
